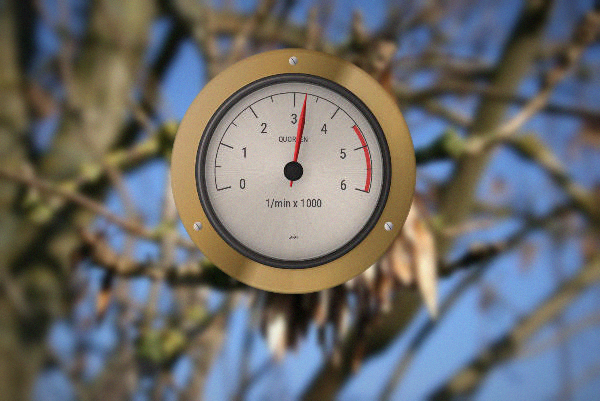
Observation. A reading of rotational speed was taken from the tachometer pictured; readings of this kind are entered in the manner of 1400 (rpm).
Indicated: 3250 (rpm)
